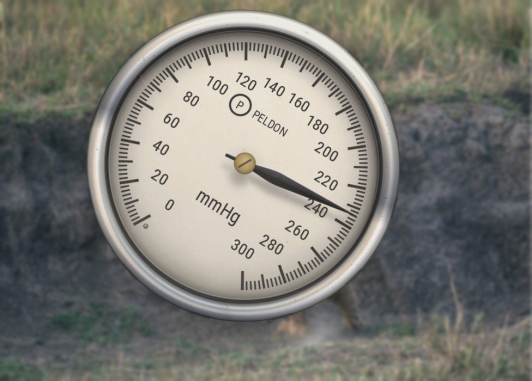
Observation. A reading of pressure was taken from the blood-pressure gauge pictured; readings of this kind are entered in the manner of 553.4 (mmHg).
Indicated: 234 (mmHg)
